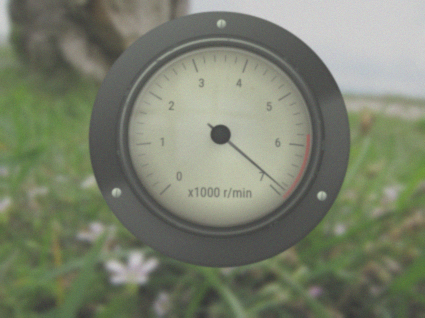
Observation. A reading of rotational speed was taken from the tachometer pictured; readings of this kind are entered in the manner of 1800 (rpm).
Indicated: 6900 (rpm)
